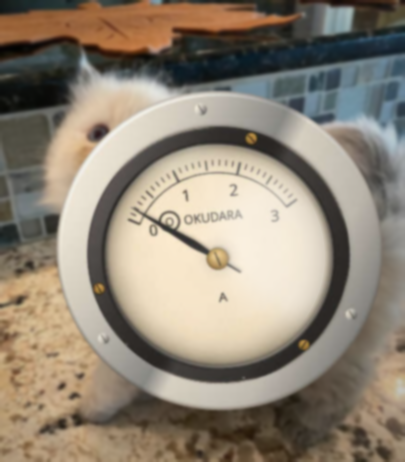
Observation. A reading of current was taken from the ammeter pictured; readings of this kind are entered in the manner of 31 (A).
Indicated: 0.2 (A)
